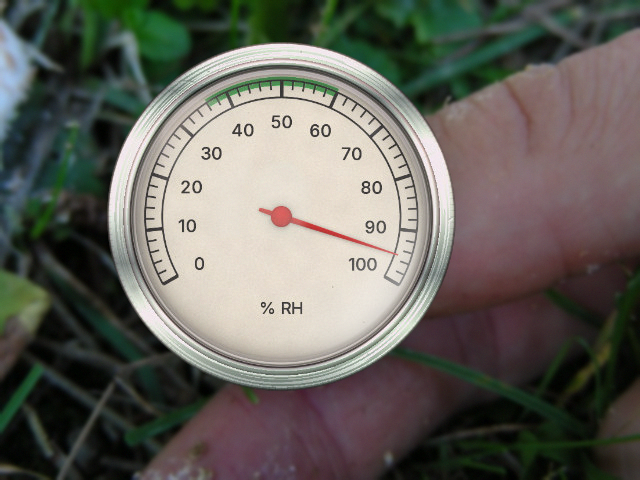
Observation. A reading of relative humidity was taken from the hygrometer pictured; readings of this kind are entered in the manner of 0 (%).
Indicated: 95 (%)
